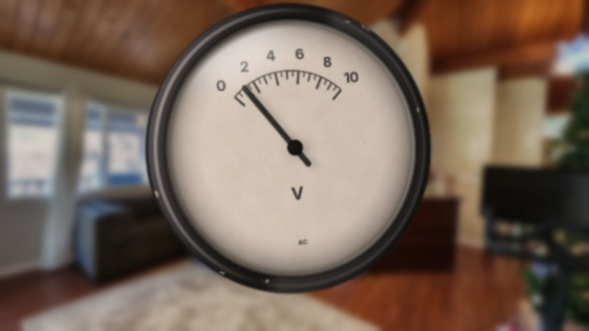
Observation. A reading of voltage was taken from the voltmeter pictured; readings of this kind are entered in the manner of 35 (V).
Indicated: 1 (V)
